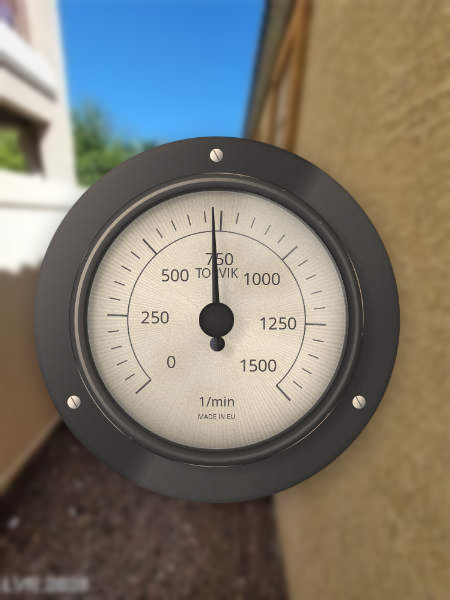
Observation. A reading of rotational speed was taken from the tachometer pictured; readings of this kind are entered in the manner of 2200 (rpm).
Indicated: 725 (rpm)
